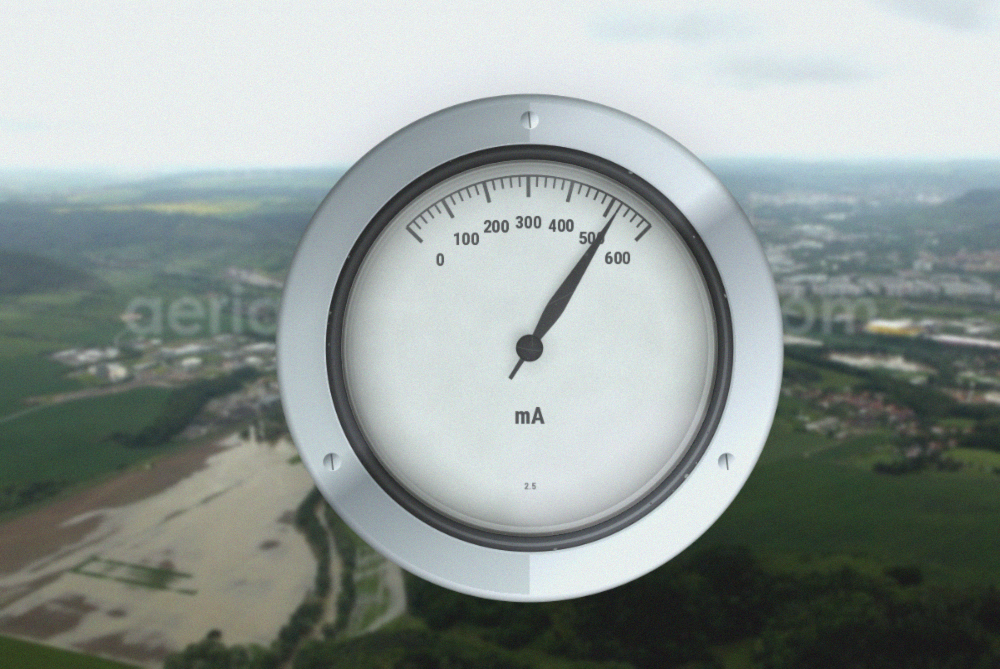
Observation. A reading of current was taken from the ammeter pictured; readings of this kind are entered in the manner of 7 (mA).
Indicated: 520 (mA)
